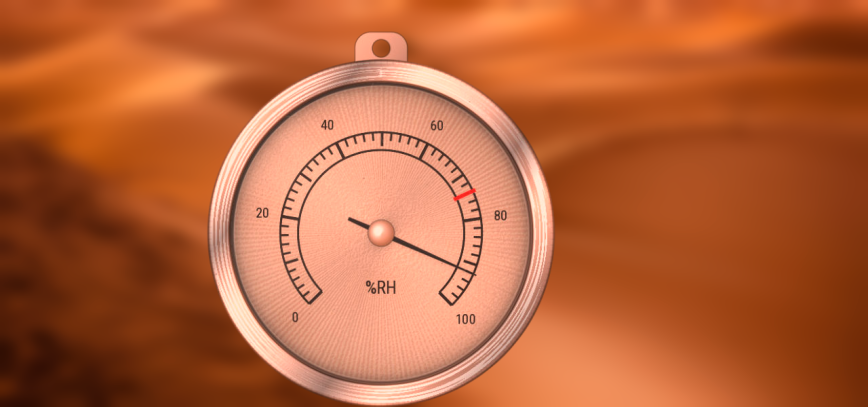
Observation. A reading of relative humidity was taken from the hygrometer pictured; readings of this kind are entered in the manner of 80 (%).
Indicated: 92 (%)
